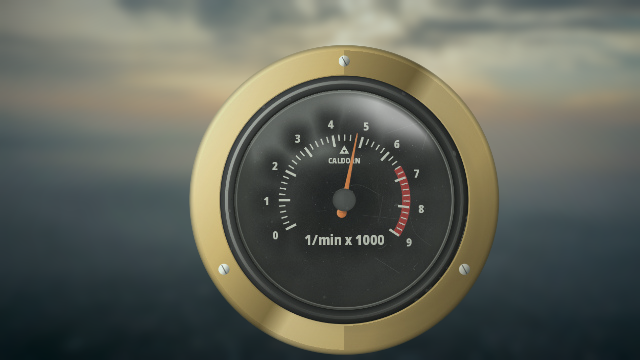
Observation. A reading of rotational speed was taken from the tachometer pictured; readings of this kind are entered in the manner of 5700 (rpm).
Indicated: 4800 (rpm)
